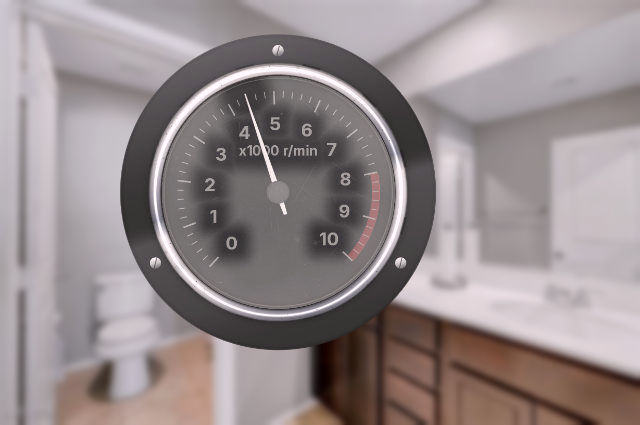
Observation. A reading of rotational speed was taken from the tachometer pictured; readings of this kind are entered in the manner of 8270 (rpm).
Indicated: 4400 (rpm)
